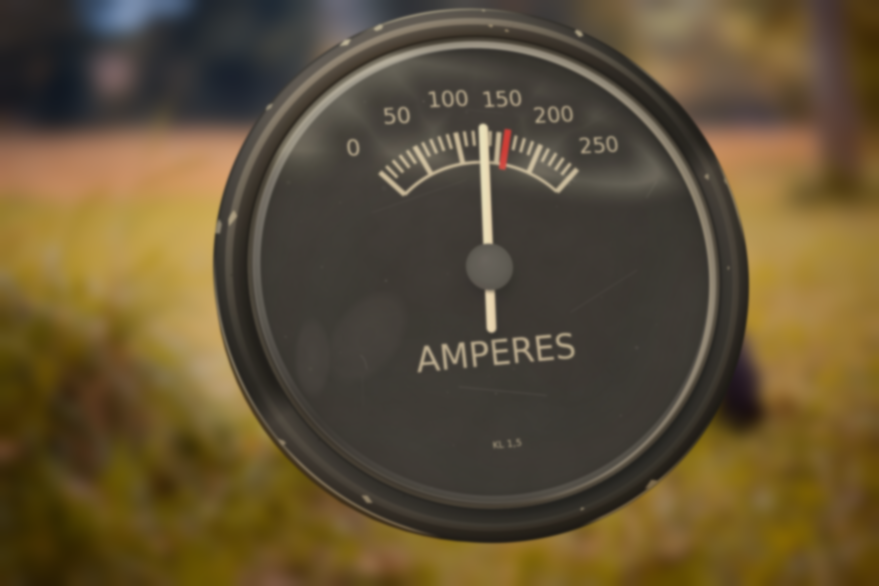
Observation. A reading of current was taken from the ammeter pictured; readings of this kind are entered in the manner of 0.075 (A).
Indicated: 130 (A)
